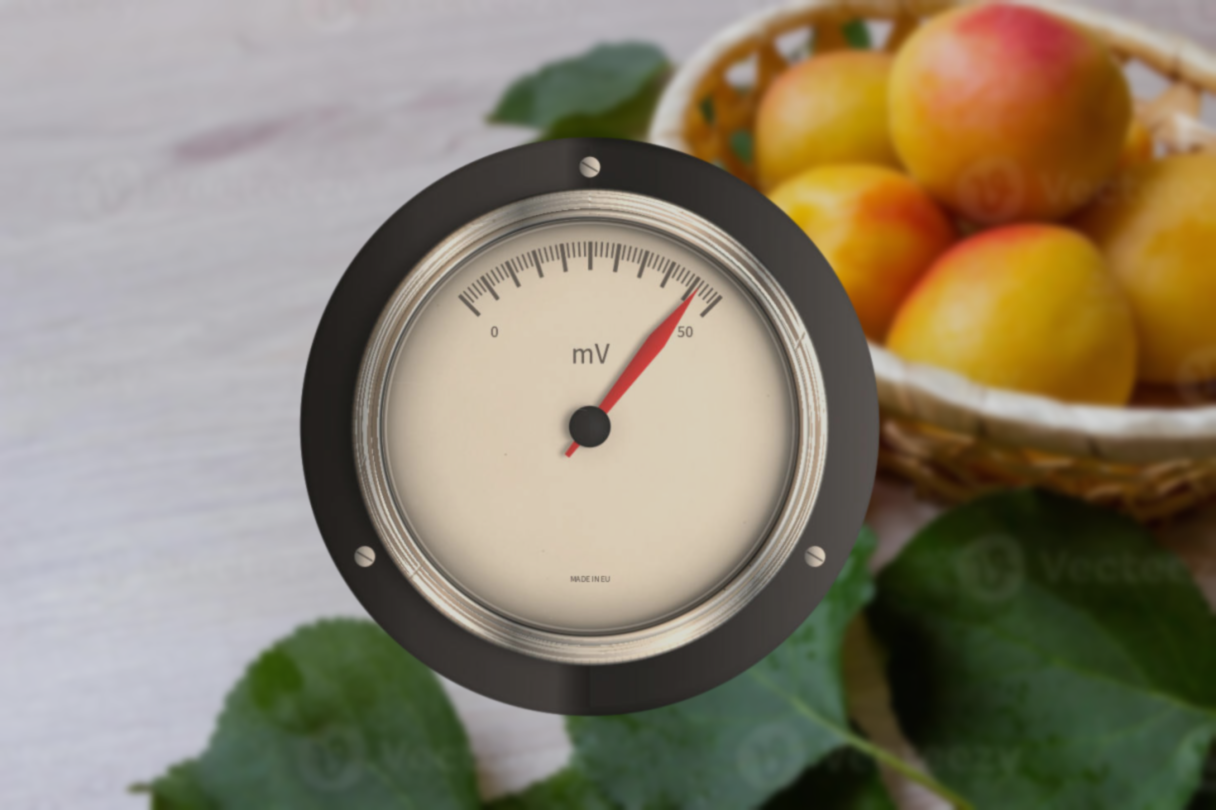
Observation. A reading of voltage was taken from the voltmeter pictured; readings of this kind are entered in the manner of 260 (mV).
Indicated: 46 (mV)
